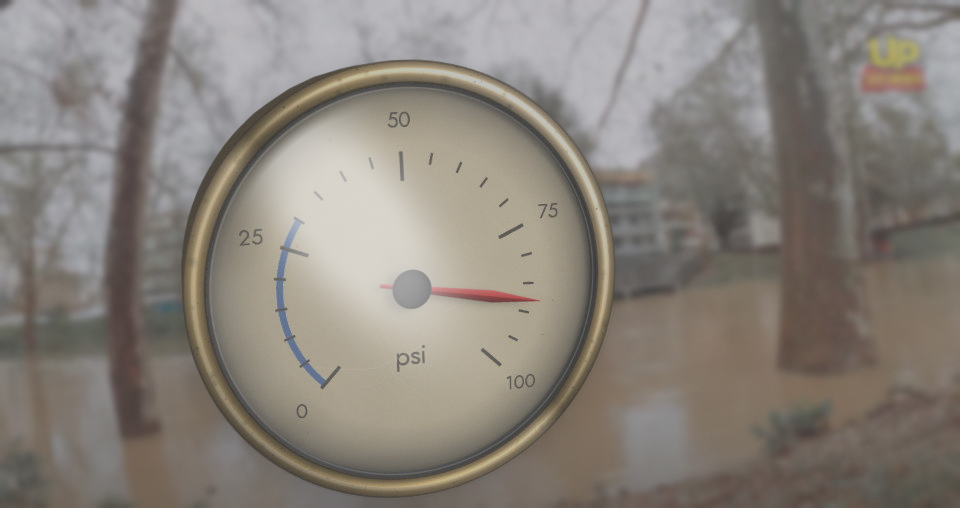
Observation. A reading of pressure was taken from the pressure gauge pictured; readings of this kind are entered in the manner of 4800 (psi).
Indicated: 87.5 (psi)
